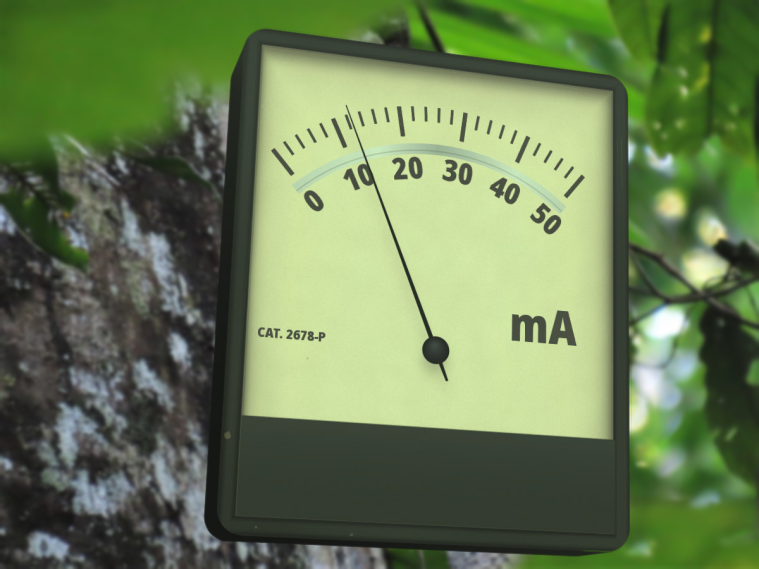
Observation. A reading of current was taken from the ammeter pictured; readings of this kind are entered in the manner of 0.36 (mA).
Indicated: 12 (mA)
